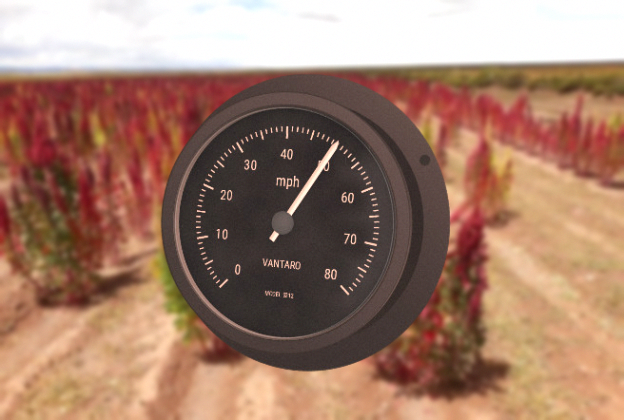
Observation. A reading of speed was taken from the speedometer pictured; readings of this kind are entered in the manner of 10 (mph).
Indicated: 50 (mph)
